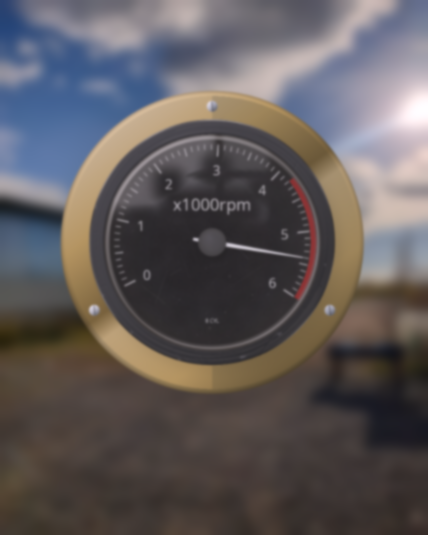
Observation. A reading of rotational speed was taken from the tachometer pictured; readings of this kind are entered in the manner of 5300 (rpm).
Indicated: 5400 (rpm)
